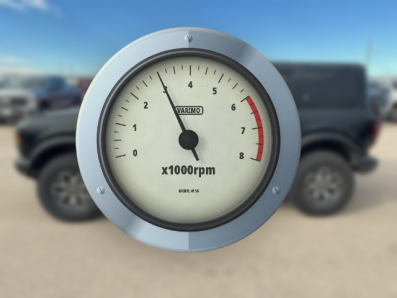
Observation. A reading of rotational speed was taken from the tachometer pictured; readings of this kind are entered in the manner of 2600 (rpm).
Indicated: 3000 (rpm)
